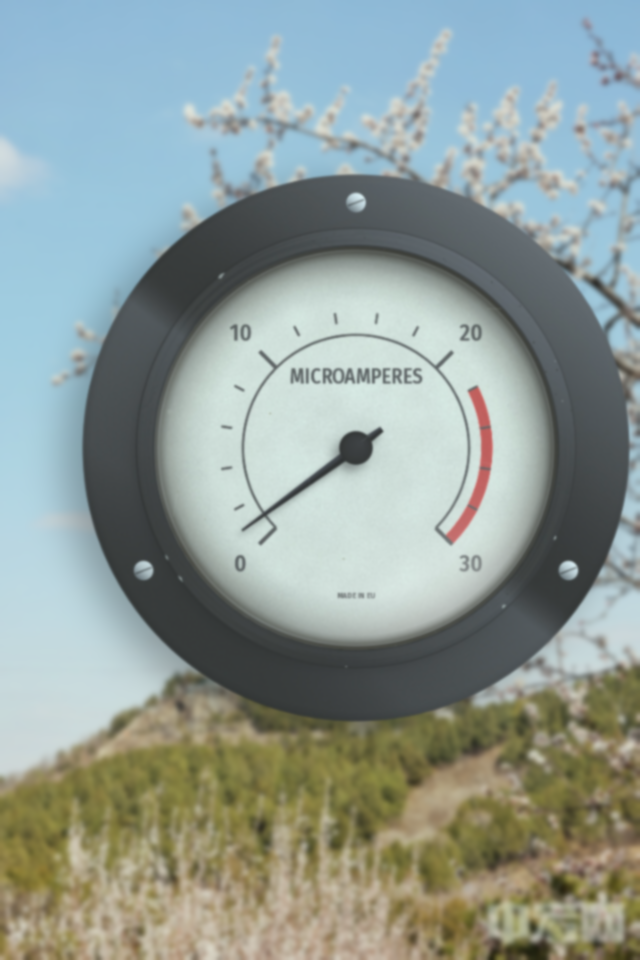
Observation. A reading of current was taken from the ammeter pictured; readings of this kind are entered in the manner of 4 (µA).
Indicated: 1 (µA)
